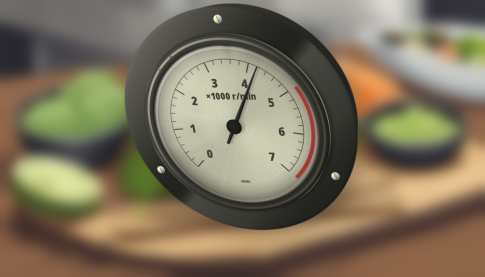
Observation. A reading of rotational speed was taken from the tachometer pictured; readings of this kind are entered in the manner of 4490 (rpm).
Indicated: 4200 (rpm)
